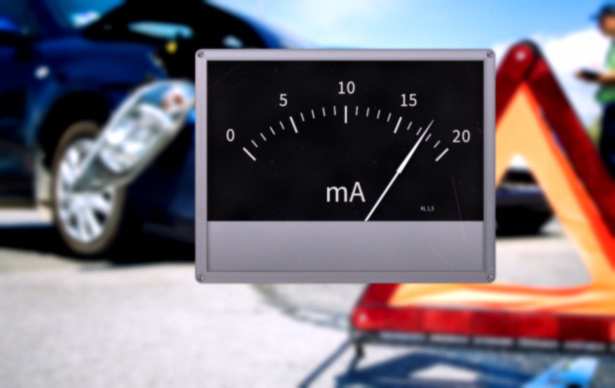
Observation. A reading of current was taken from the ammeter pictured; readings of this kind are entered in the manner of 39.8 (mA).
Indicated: 17.5 (mA)
